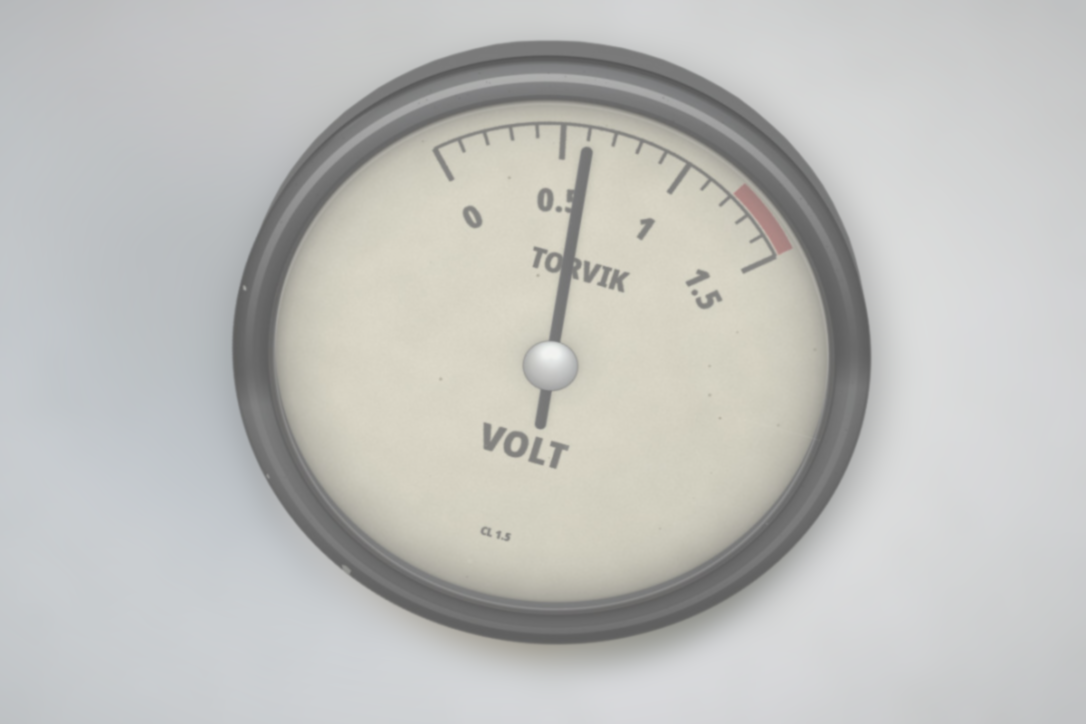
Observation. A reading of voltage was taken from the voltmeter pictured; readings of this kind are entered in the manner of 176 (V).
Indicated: 0.6 (V)
